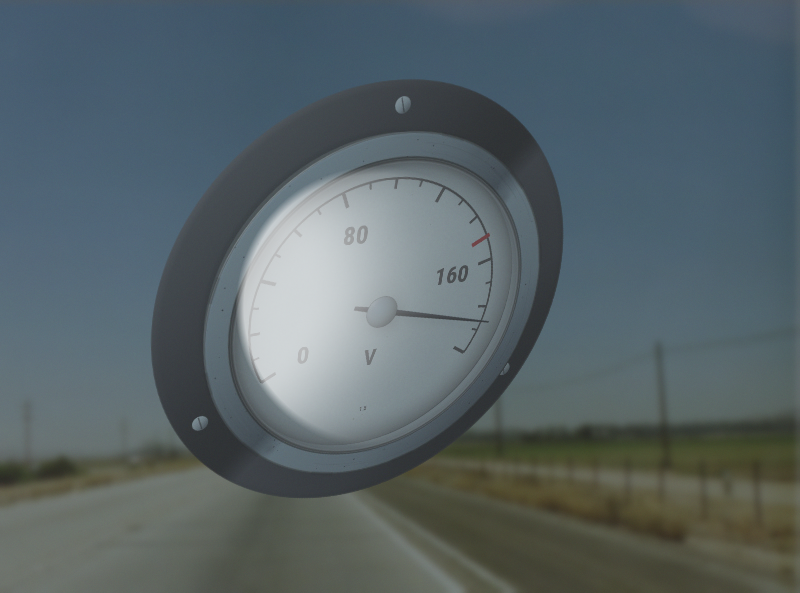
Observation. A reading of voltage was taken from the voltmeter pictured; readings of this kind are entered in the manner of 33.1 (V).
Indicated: 185 (V)
